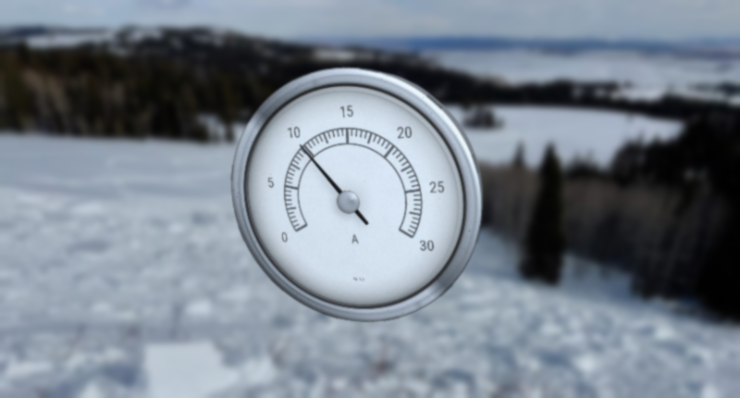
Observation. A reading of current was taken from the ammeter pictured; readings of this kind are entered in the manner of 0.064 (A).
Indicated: 10 (A)
